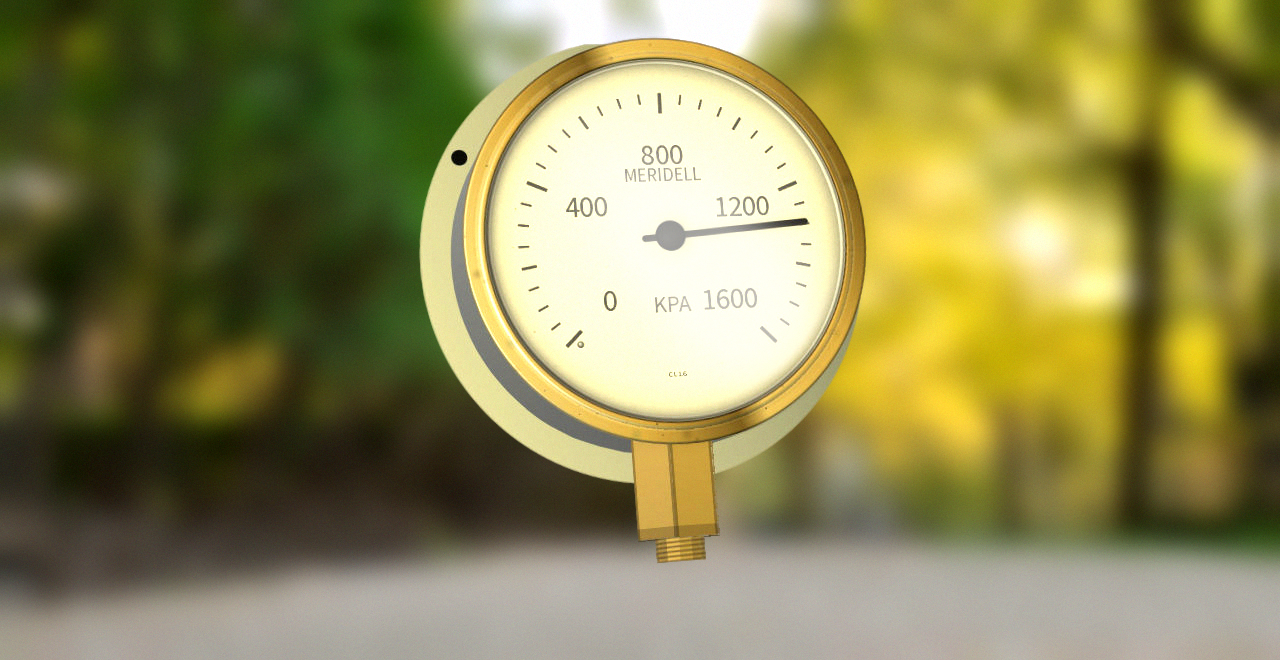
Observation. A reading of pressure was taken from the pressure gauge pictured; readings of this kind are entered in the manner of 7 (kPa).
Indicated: 1300 (kPa)
